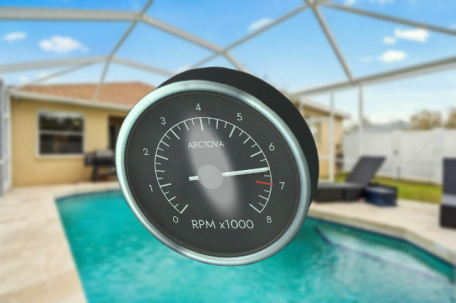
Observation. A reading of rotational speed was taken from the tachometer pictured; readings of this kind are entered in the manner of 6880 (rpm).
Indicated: 6500 (rpm)
